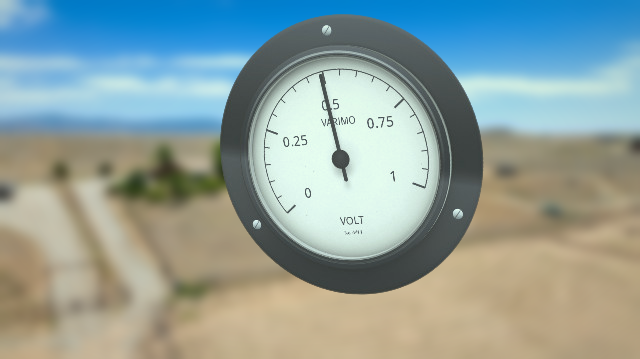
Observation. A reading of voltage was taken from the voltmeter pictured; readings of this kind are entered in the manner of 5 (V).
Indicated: 0.5 (V)
